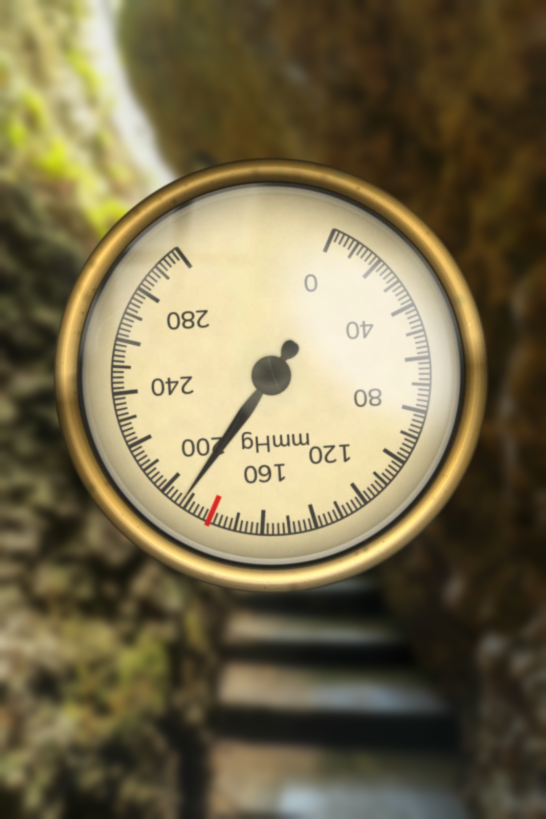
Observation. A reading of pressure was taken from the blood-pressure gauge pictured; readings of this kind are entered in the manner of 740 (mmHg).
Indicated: 192 (mmHg)
